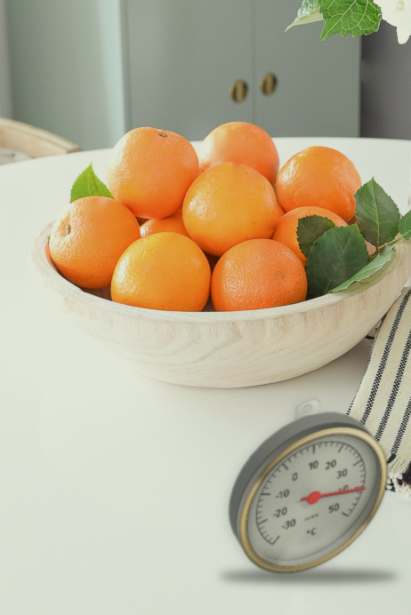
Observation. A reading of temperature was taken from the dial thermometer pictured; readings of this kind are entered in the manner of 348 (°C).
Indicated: 40 (°C)
